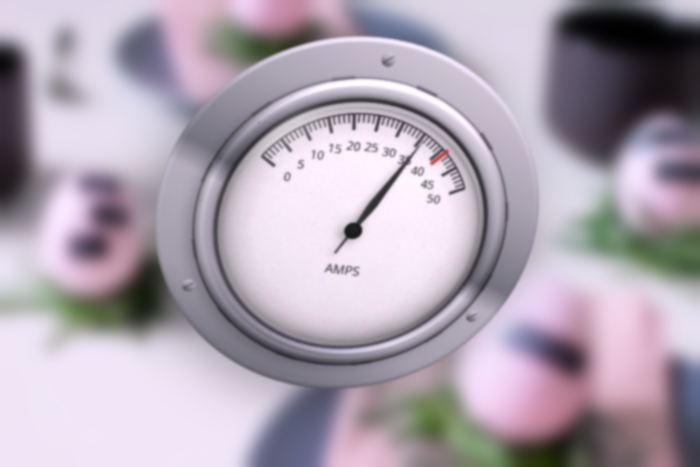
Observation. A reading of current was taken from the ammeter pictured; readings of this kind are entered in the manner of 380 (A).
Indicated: 35 (A)
